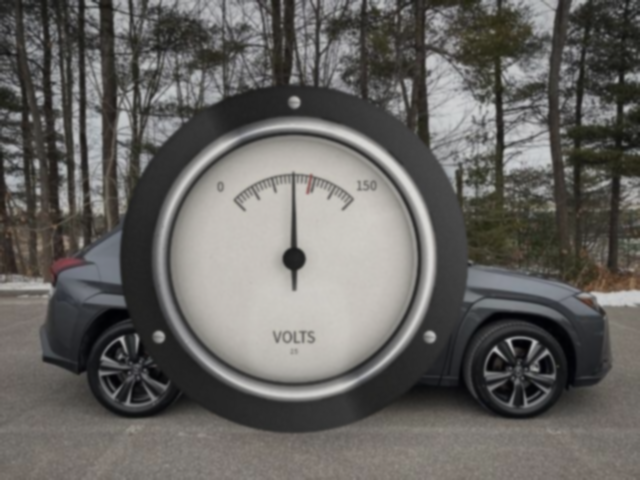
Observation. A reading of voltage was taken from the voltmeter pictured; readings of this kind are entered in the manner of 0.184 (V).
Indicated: 75 (V)
